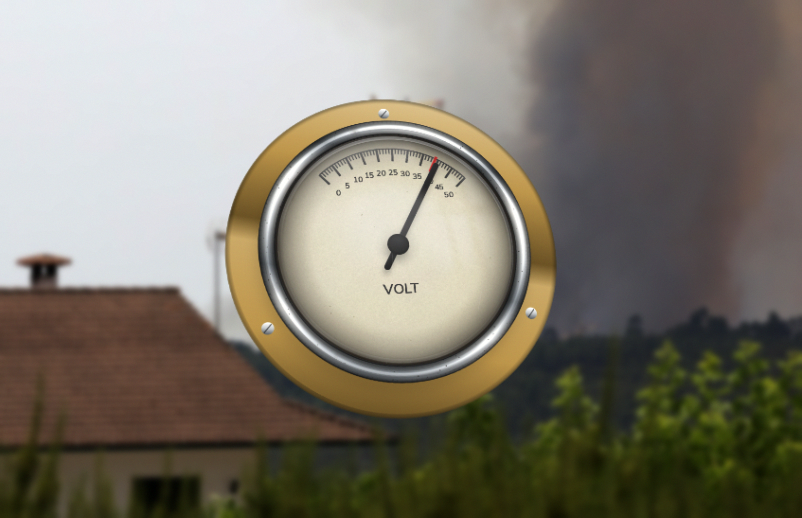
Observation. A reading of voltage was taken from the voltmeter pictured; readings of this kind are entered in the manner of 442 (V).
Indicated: 40 (V)
